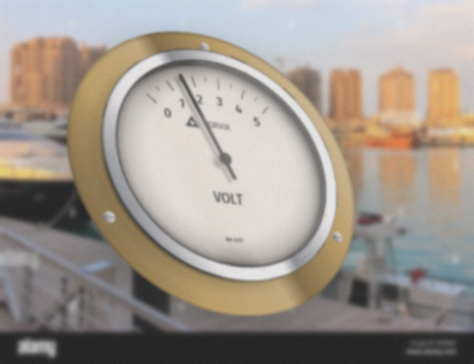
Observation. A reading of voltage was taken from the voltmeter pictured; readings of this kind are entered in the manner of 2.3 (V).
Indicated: 1.5 (V)
